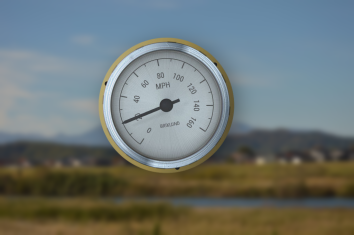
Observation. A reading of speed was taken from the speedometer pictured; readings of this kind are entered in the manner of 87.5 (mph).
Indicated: 20 (mph)
